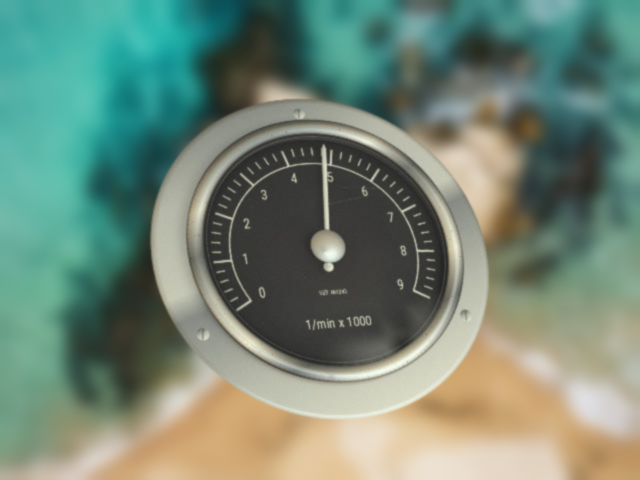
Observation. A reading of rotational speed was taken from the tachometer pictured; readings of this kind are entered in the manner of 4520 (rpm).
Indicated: 4800 (rpm)
